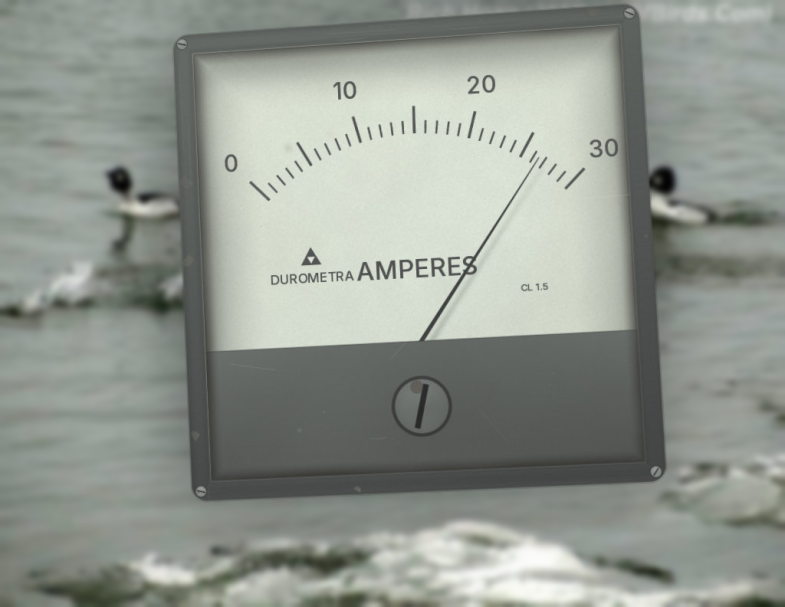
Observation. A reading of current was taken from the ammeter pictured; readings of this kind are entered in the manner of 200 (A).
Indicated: 26.5 (A)
